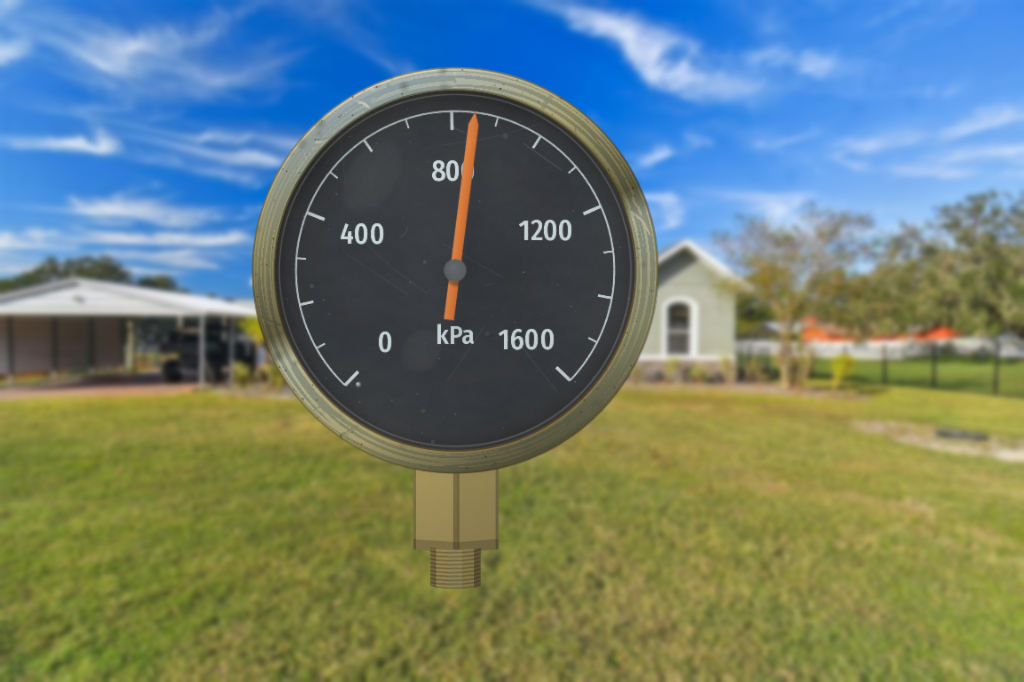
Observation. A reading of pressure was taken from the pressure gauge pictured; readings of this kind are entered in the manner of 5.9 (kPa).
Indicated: 850 (kPa)
